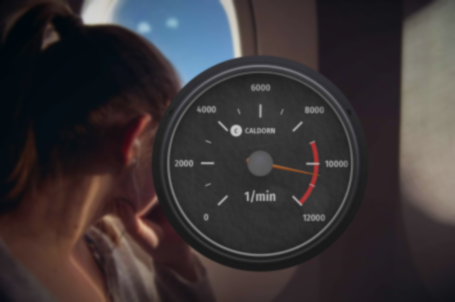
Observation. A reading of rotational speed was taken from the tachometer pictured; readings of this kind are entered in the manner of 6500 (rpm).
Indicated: 10500 (rpm)
